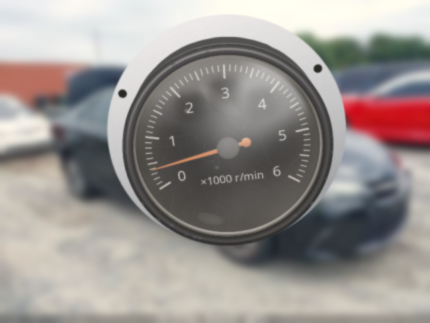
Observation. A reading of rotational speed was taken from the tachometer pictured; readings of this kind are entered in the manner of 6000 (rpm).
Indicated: 400 (rpm)
